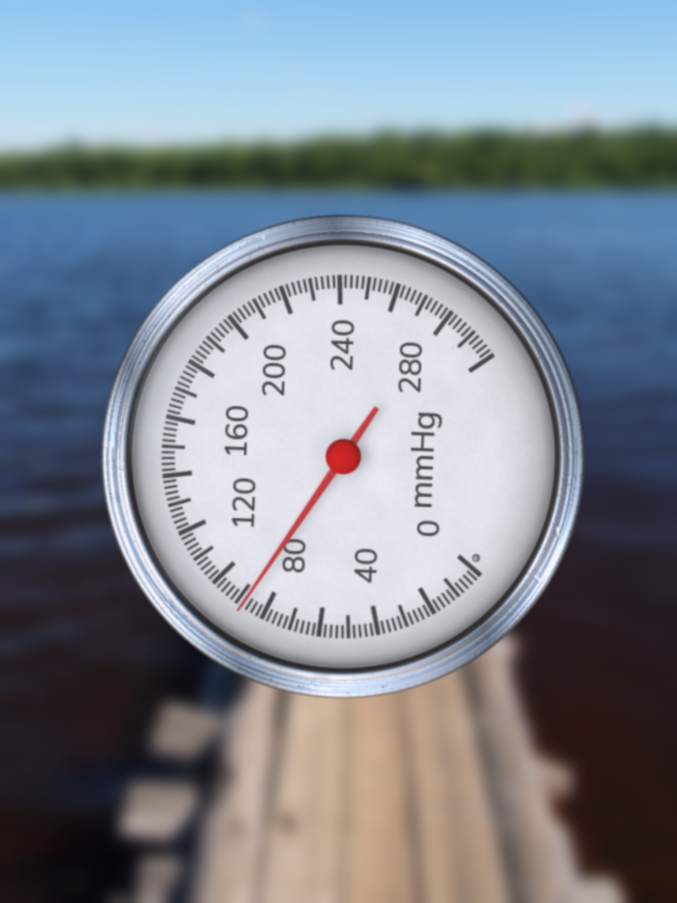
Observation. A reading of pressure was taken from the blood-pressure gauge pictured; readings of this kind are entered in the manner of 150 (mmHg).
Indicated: 88 (mmHg)
